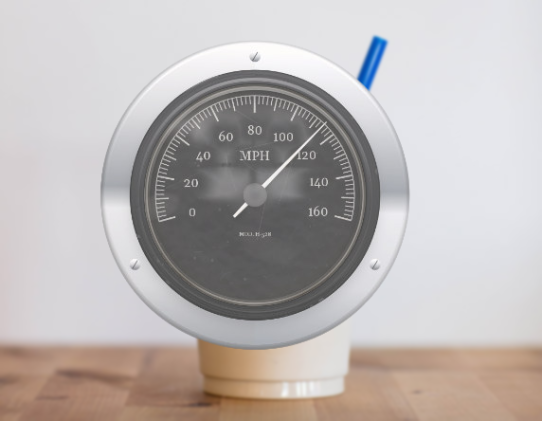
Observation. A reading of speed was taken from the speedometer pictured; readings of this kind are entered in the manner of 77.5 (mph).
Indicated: 114 (mph)
